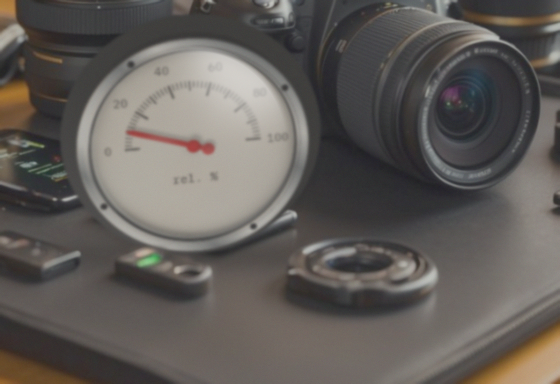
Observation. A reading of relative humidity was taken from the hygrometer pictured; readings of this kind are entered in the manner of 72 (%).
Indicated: 10 (%)
